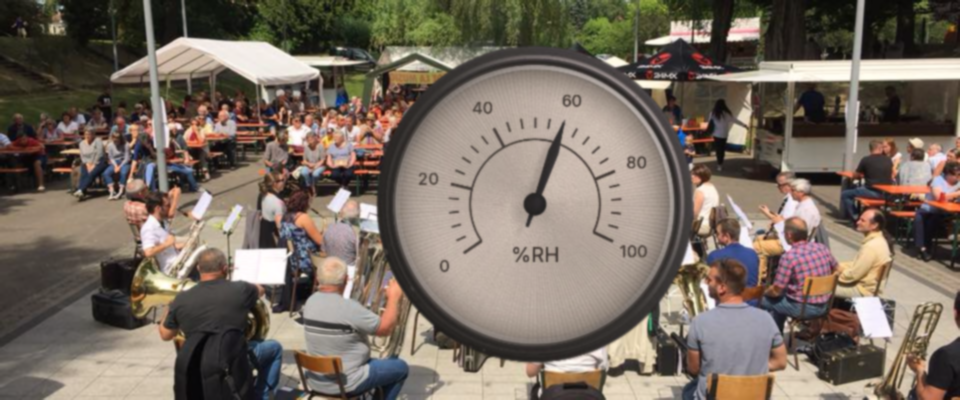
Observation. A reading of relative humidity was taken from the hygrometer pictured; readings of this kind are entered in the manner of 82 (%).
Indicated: 60 (%)
